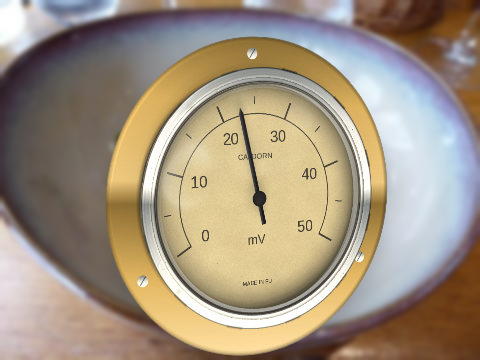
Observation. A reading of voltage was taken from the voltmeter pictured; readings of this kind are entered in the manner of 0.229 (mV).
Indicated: 22.5 (mV)
